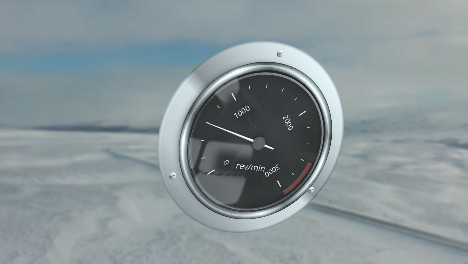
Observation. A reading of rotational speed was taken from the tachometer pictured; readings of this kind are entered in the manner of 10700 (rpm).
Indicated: 600 (rpm)
